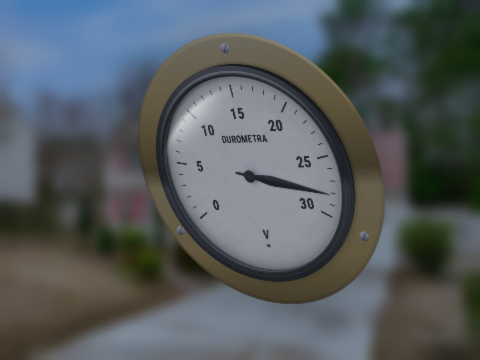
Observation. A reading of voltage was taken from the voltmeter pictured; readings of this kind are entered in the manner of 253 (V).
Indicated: 28 (V)
